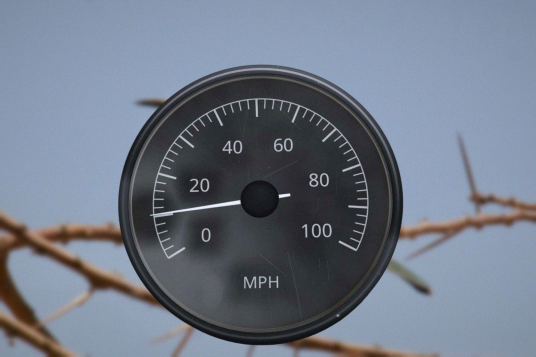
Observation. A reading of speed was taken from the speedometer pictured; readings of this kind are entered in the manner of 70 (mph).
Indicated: 10 (mph)
